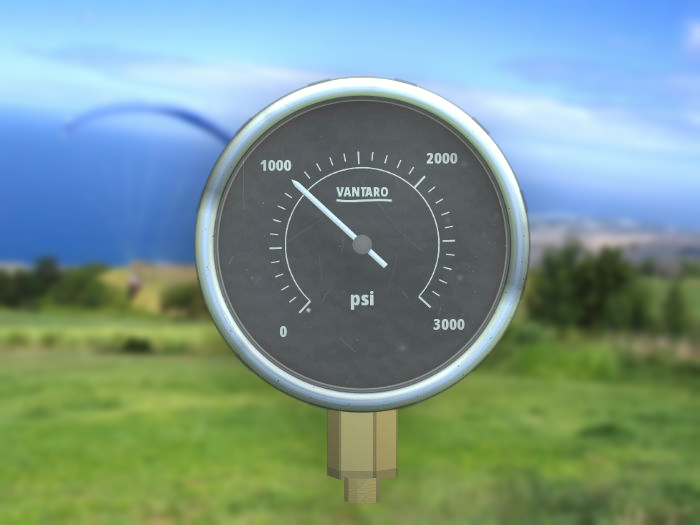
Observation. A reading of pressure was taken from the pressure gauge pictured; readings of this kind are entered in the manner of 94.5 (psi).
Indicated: 1000 (psi)
